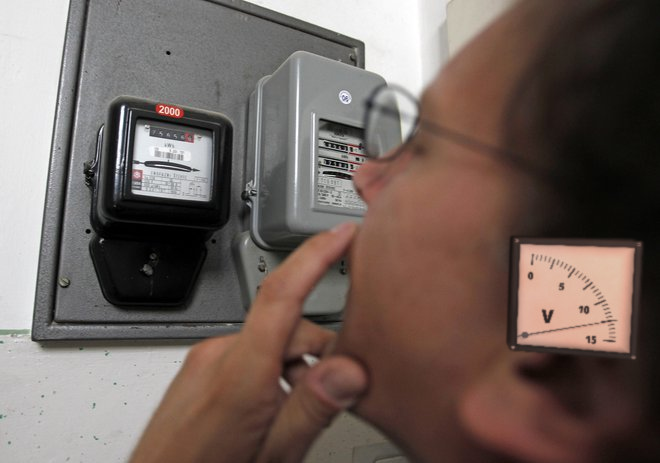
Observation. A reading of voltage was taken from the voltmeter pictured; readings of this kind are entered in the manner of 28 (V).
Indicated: 12.5 (V)
